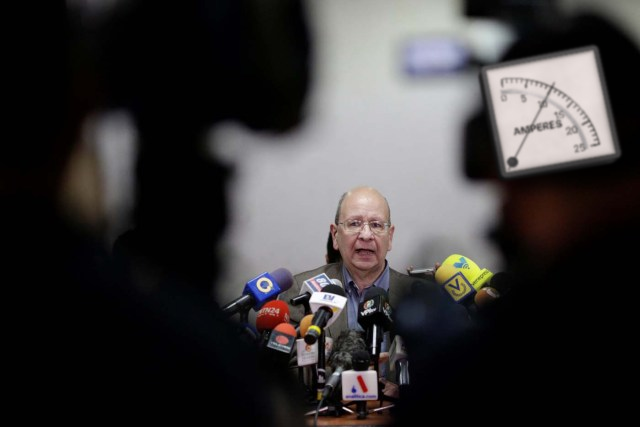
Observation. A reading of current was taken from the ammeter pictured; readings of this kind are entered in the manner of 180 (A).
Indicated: 10 (A)
